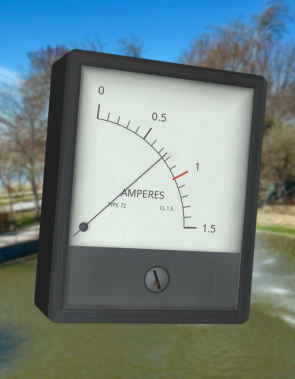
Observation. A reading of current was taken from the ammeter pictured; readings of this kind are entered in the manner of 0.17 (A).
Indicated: 0.75 (A)
